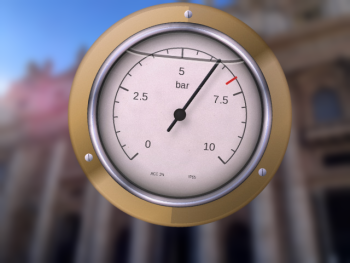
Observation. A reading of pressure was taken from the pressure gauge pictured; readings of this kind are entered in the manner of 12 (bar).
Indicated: 6.25 (bar)
